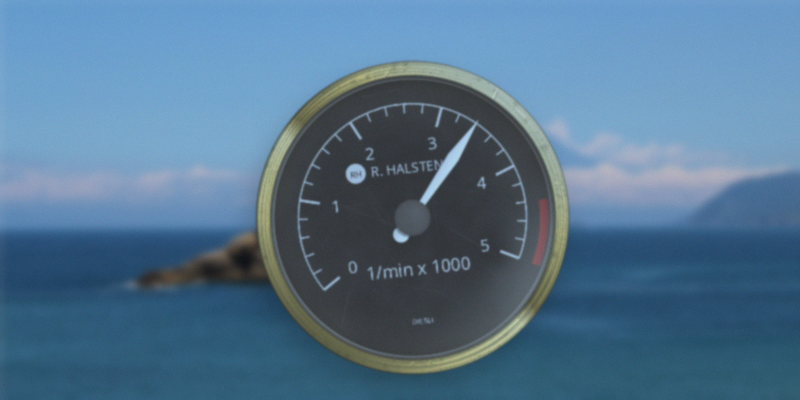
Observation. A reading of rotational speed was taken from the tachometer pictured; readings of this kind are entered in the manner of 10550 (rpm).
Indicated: 3400 (rpm)
